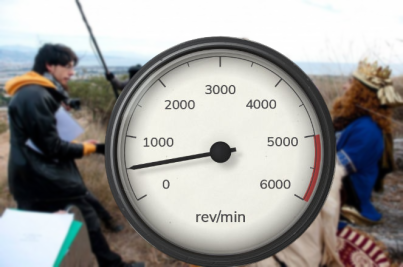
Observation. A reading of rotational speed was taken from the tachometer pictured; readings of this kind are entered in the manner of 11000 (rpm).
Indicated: 500 (rpm)
